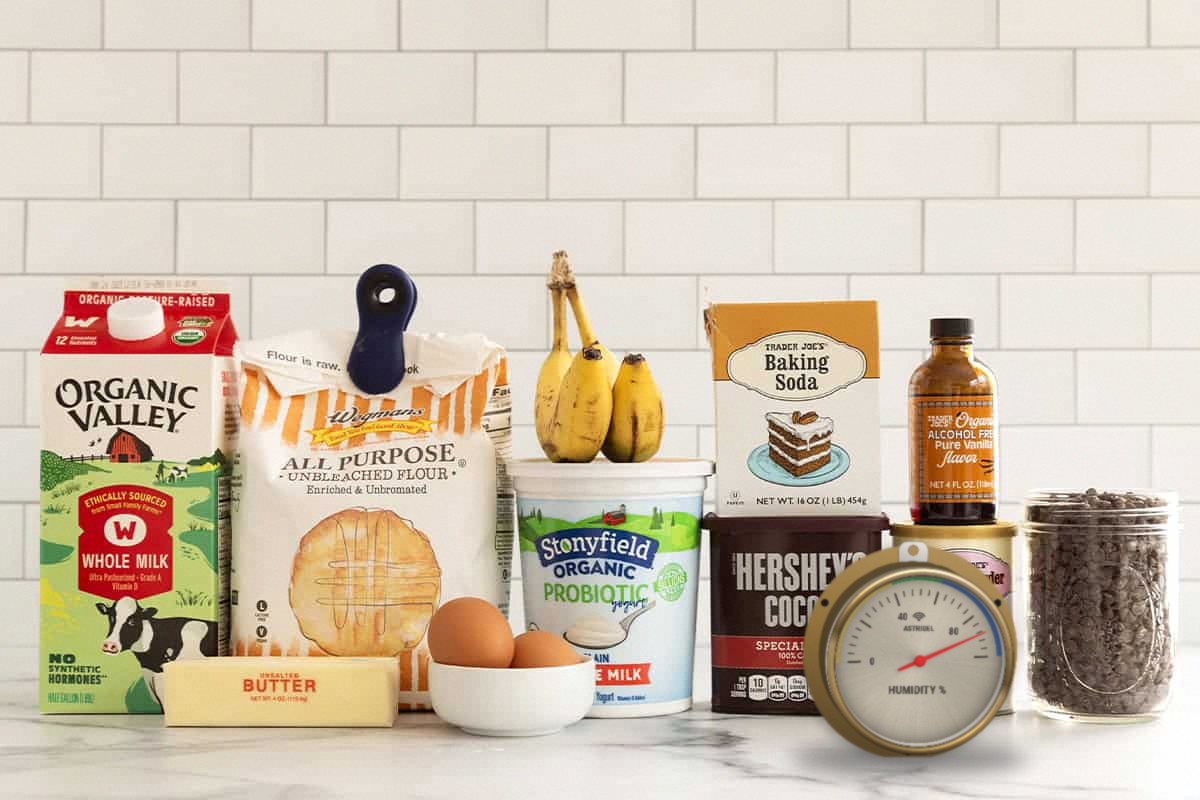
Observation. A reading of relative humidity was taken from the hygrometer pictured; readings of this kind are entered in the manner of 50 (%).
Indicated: 88 (%)
